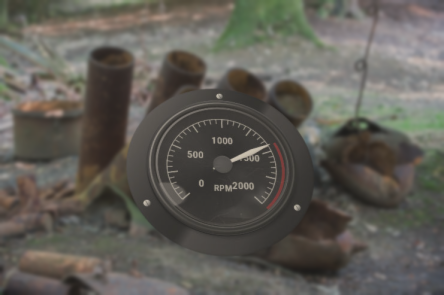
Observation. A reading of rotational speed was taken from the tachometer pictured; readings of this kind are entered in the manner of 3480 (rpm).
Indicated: 1450 (rpm)
